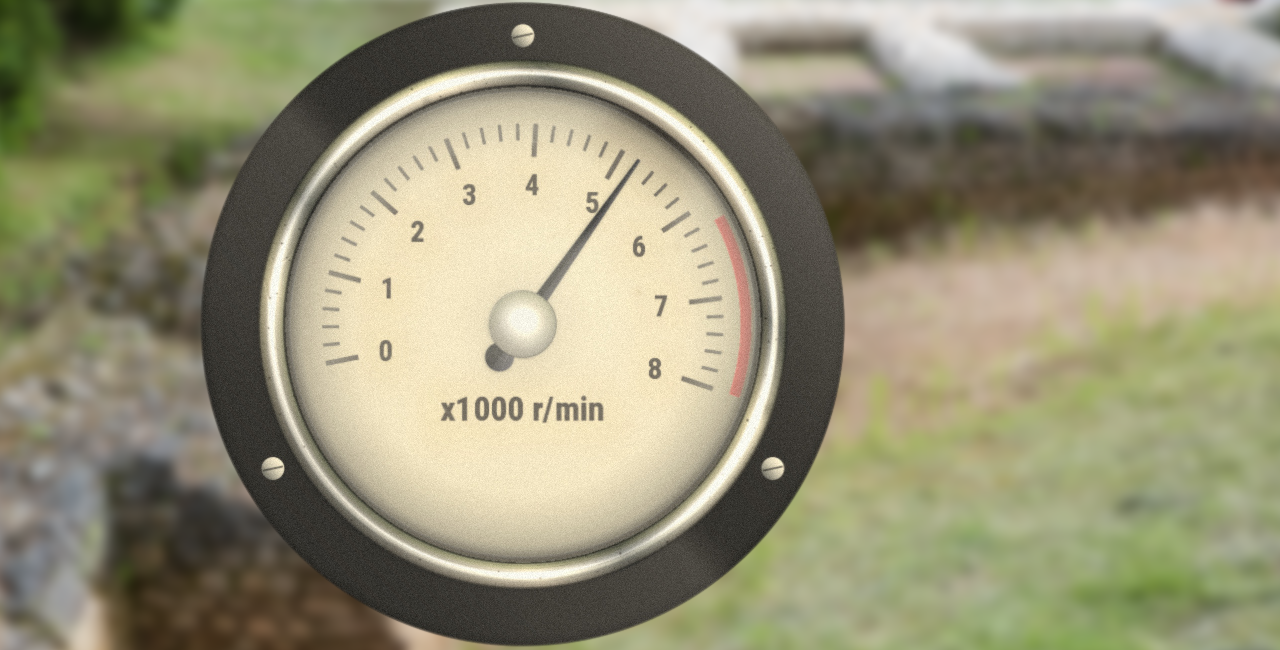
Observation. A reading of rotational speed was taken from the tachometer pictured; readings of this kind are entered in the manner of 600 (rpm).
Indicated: 5200 (rpm)
